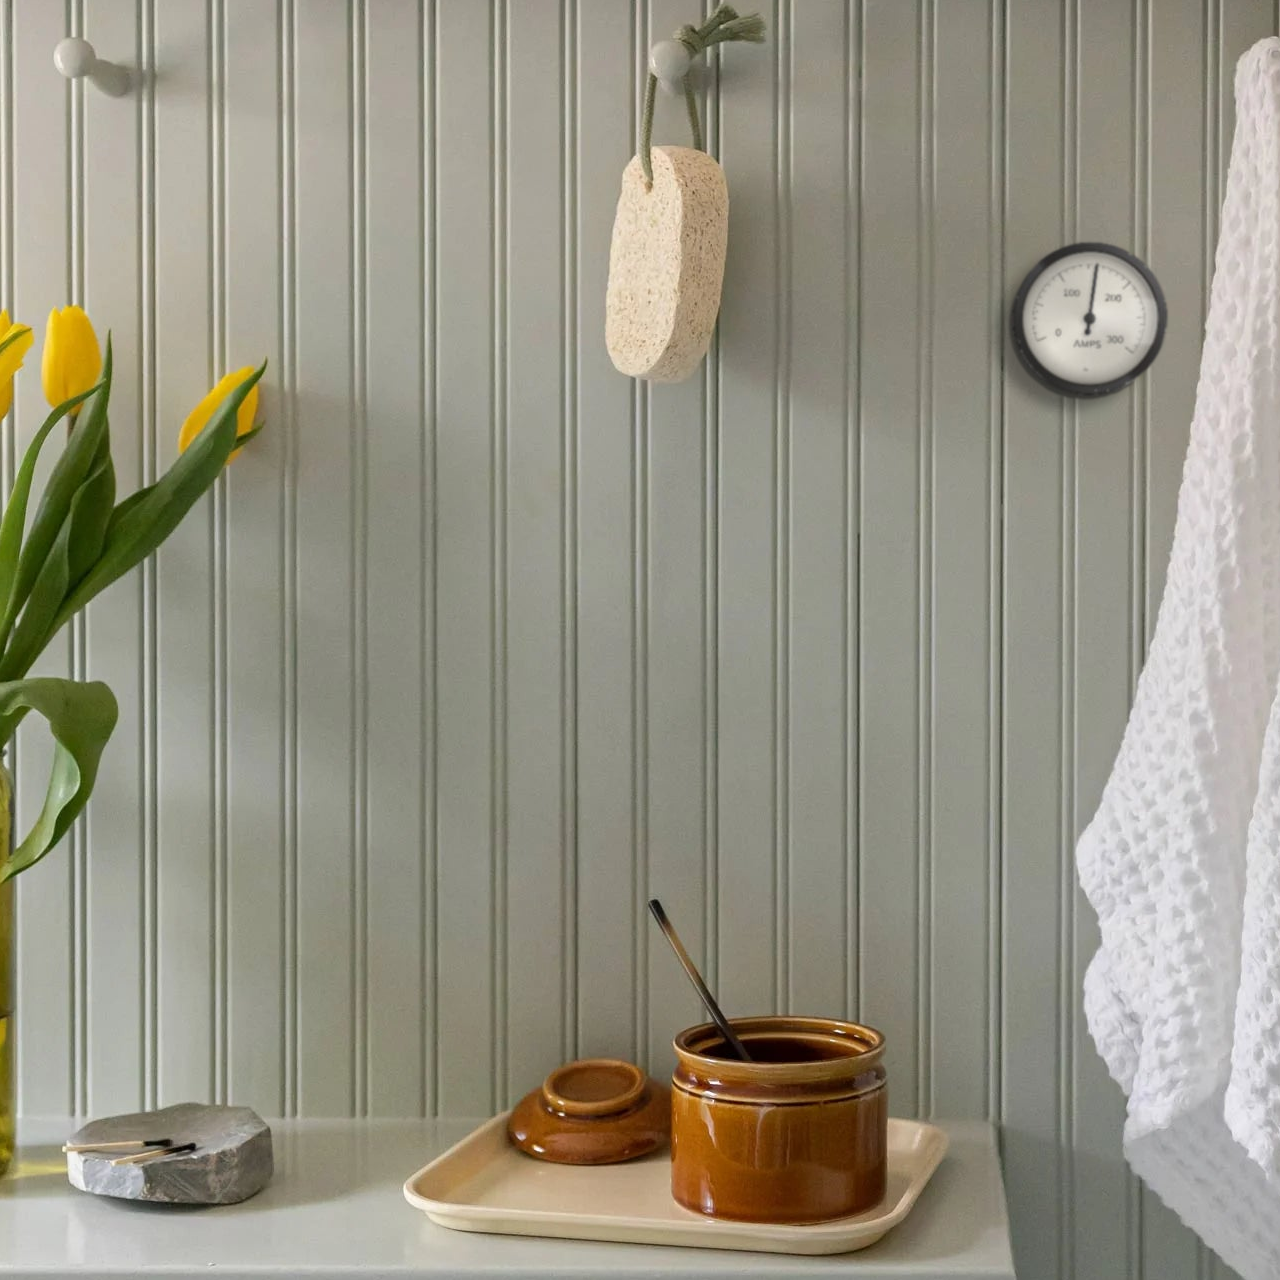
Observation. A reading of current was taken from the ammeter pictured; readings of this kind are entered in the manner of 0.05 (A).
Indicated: 150 (A)
